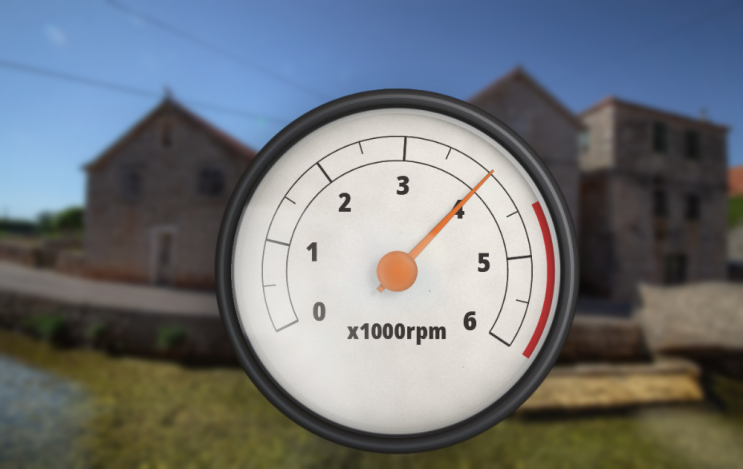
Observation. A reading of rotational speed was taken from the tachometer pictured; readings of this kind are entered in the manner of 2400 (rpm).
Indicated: 4000 (rpm)
